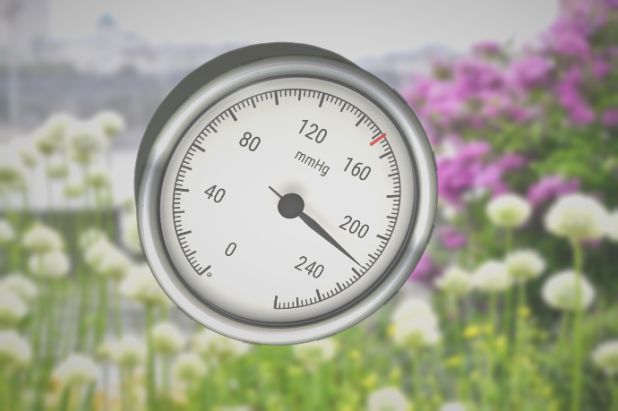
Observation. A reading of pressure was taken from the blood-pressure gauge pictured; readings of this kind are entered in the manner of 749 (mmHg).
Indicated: 216 (mmHg)
